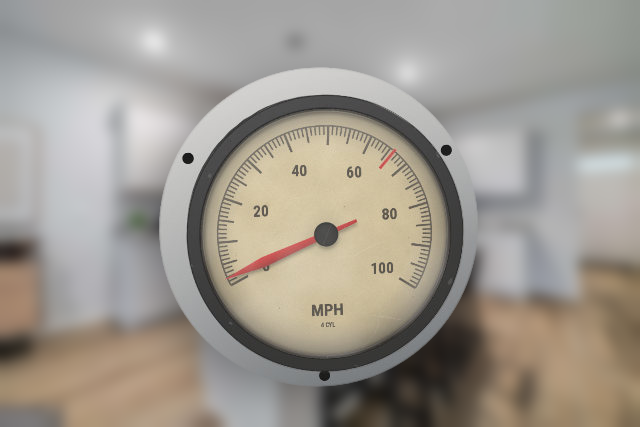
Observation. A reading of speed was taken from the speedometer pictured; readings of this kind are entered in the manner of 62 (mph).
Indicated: 2 (mph)
